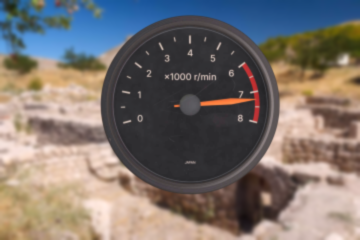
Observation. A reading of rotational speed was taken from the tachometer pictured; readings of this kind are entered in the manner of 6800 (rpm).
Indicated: 7250 (rpm)
